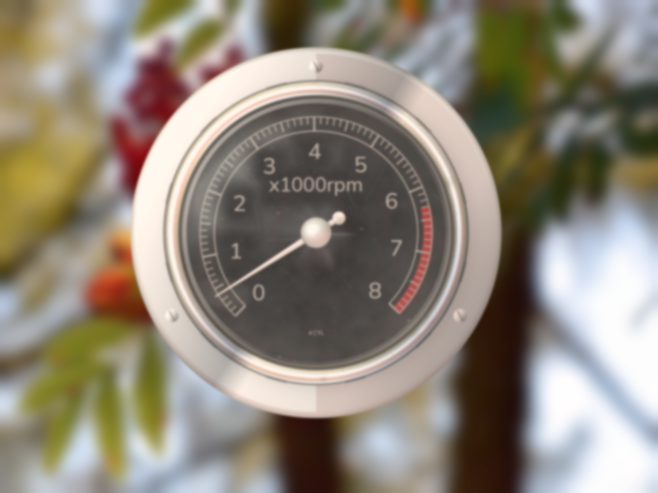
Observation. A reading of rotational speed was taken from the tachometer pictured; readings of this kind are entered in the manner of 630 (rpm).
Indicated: 400 (rpm)
